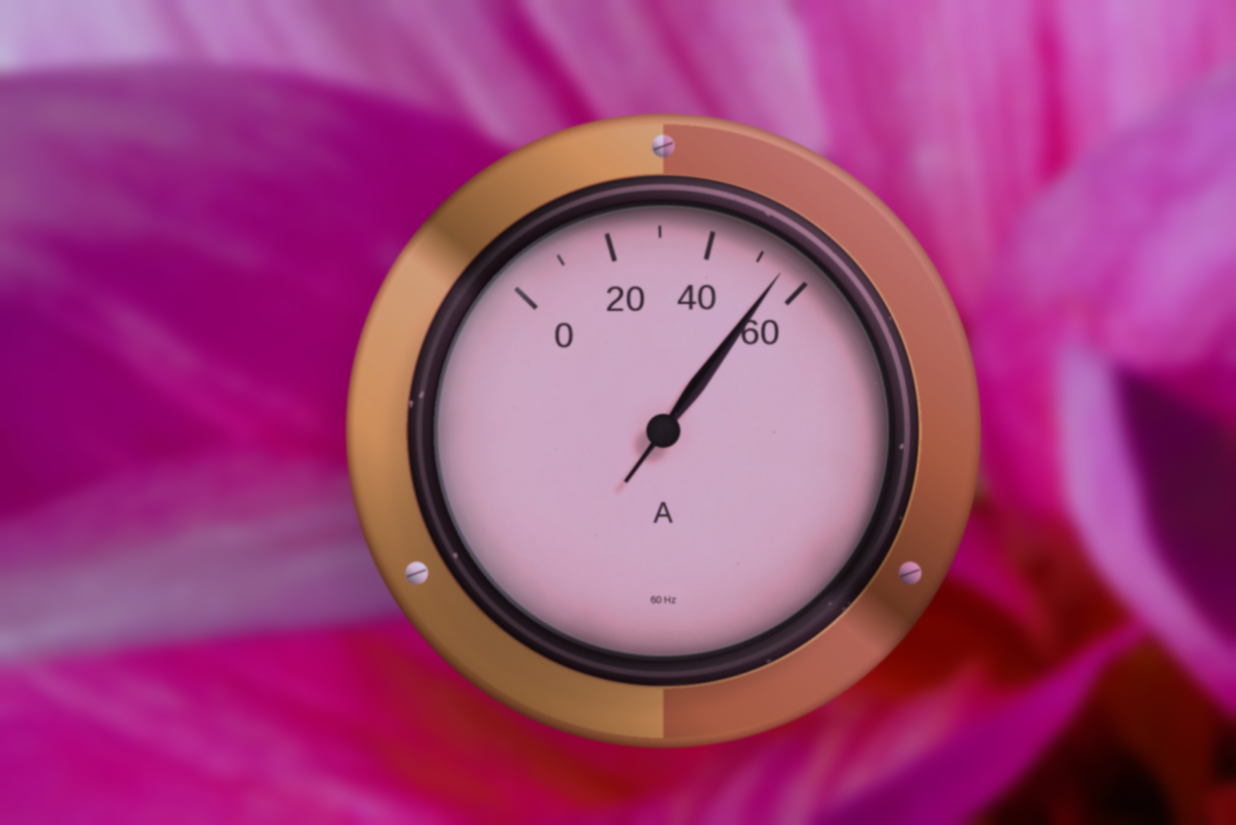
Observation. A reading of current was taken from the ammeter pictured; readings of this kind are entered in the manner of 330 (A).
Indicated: 55 (A)
